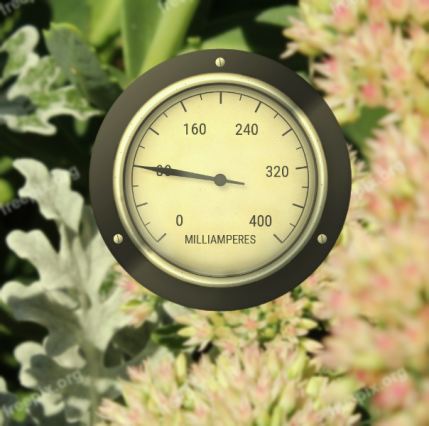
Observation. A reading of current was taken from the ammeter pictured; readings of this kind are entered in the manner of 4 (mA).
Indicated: 80 (mA)
